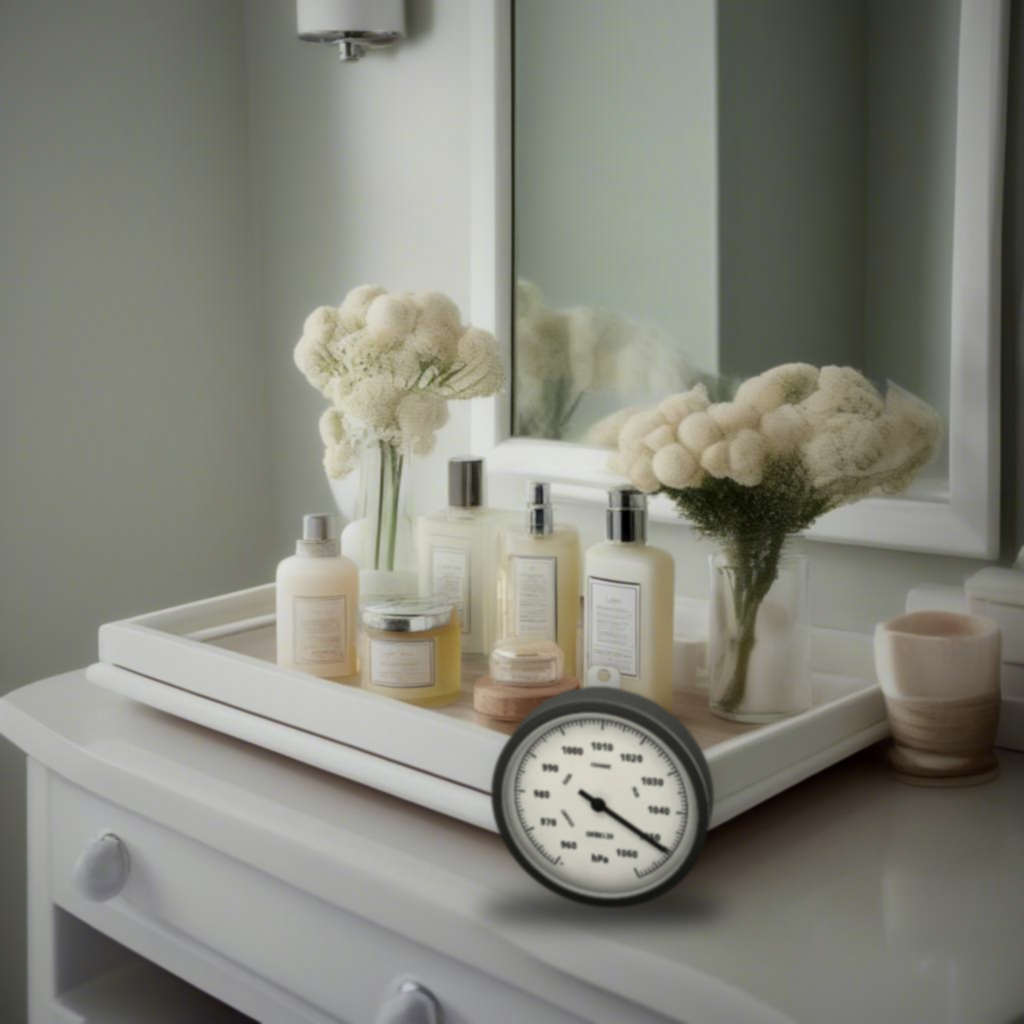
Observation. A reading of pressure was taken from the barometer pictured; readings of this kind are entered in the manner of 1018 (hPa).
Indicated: 1050 (hPa)
